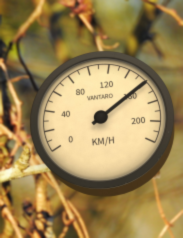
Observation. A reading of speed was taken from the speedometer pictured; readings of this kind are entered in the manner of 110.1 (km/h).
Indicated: 160 (km/h)
